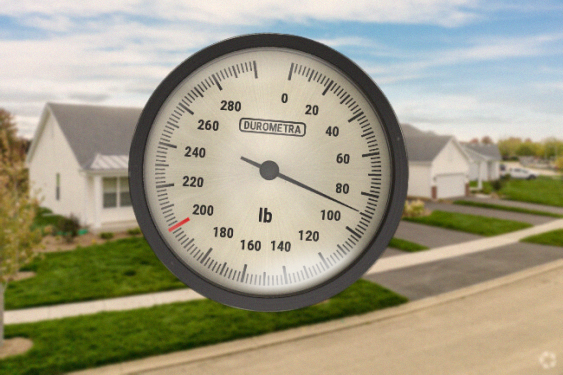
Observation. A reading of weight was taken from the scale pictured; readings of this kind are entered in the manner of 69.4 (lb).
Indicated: 90 (lb)
